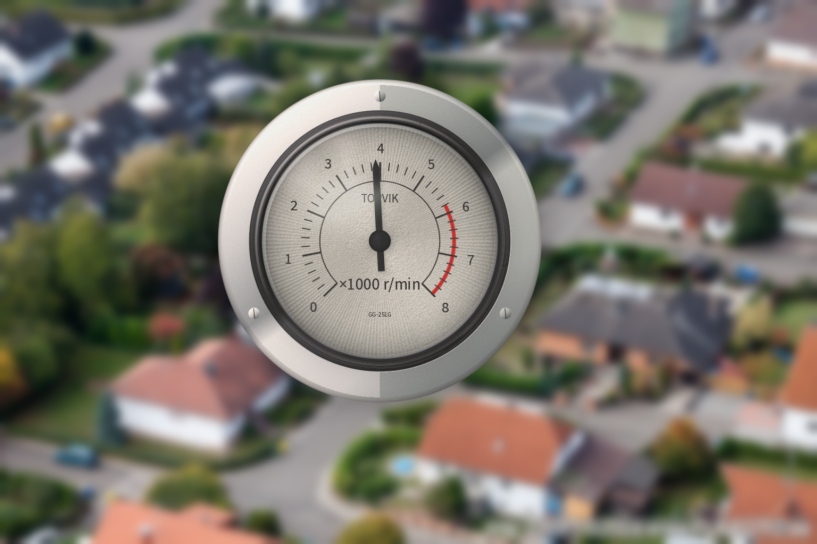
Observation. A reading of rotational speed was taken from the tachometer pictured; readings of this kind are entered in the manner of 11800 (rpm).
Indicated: 3900 (rpm)
